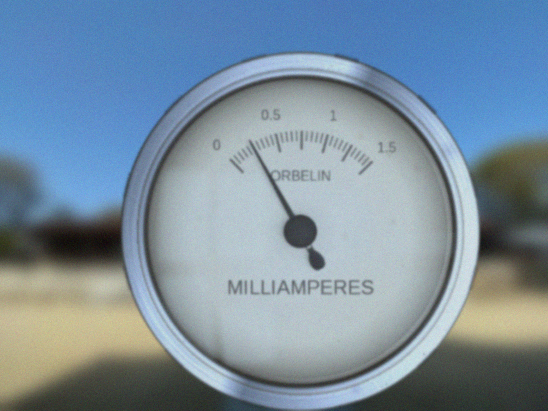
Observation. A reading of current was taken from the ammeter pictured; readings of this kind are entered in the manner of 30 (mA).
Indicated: 0.25 (mA)
